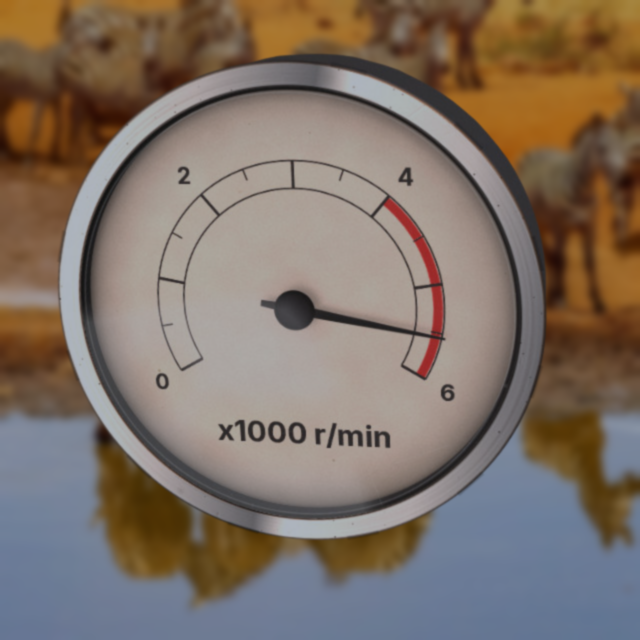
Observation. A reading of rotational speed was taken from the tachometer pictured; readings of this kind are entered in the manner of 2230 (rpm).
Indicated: 5500 (rpm)
